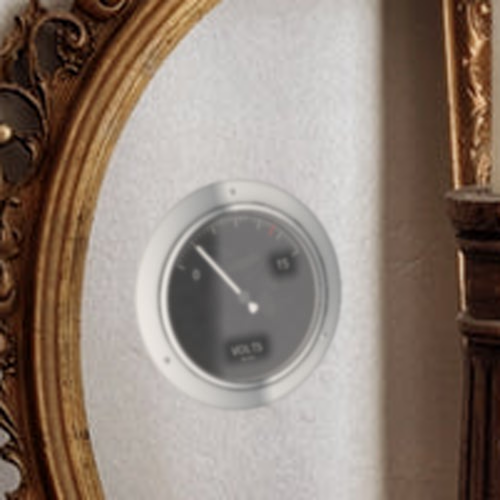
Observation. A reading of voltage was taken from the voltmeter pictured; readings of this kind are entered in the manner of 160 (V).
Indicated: 2.5 (V)
